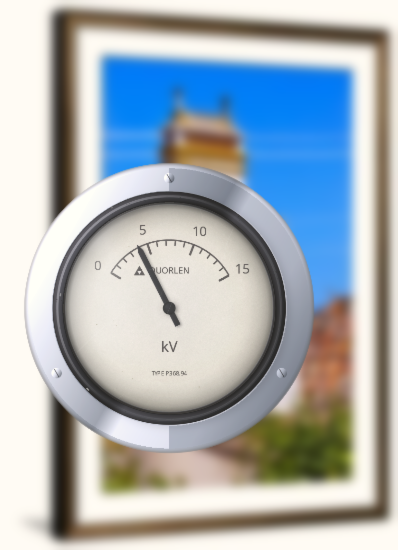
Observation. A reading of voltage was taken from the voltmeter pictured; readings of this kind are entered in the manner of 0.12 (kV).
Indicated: 4 (kV)
